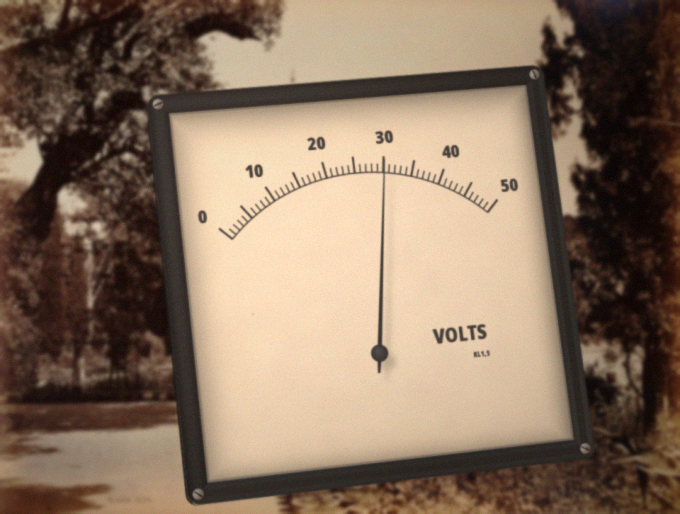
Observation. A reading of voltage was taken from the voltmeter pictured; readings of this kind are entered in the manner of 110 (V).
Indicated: 30 (V)
